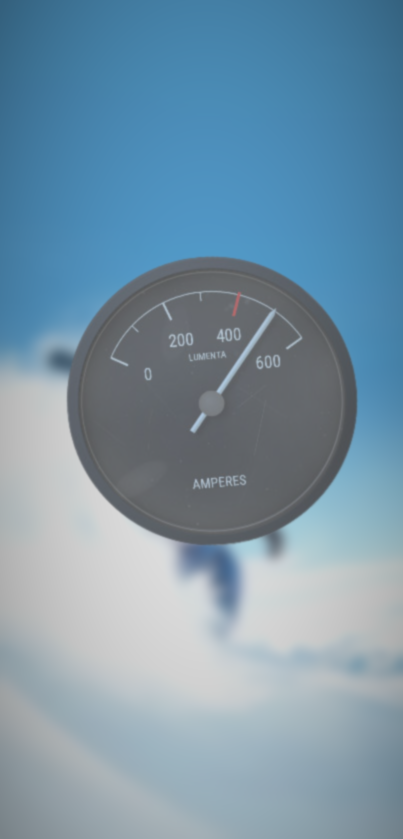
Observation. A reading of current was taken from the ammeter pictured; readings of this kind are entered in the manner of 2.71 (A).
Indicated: 500 (A)
